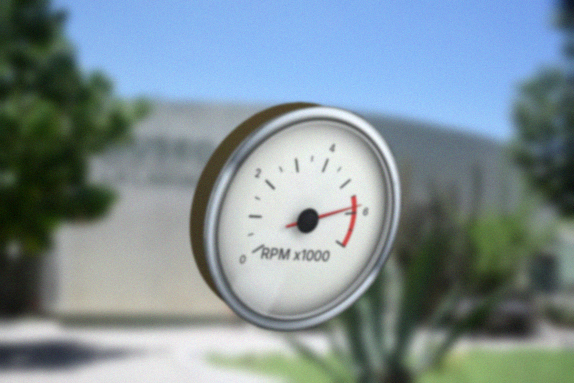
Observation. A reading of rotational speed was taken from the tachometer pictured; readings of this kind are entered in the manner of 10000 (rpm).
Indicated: 5750 (rpm)
